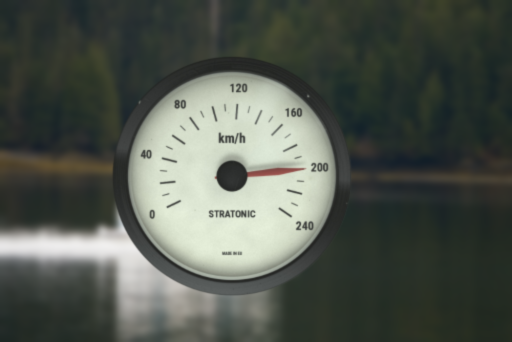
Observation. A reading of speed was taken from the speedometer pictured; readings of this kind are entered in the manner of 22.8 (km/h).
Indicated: 200 (km/h)
